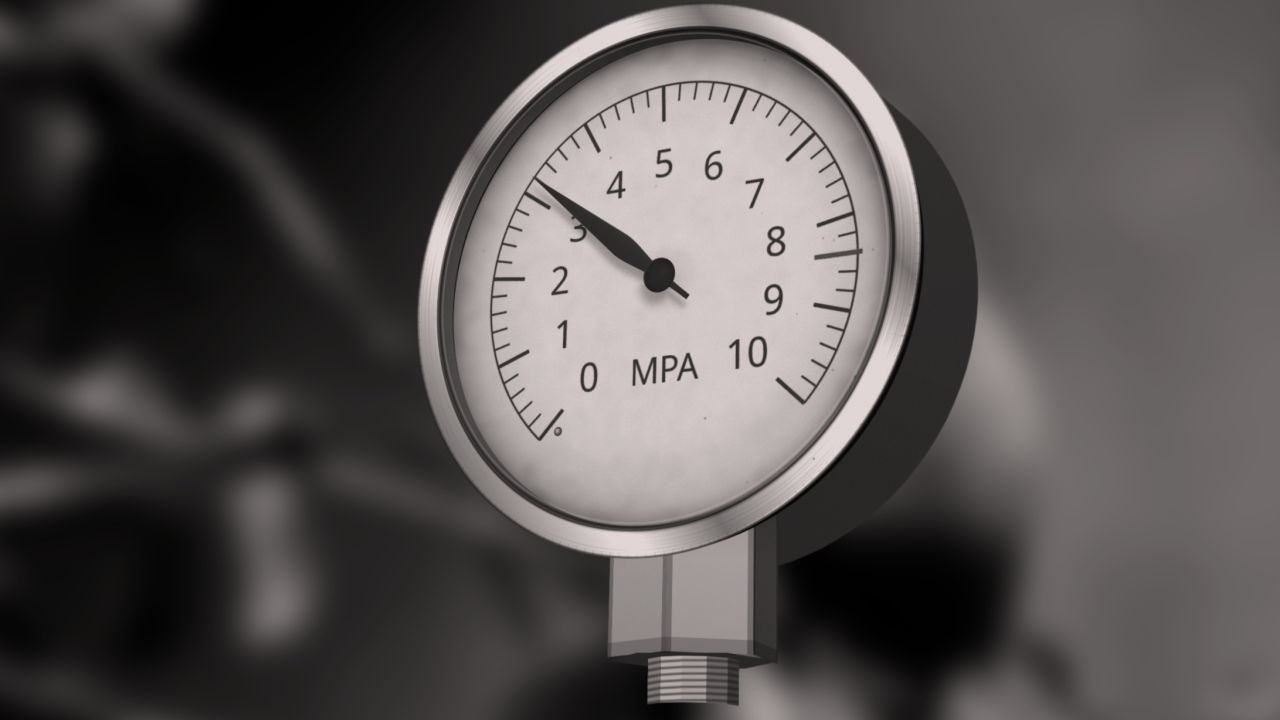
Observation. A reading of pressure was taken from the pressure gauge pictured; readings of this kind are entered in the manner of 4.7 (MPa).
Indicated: 3.2 (MPa)
